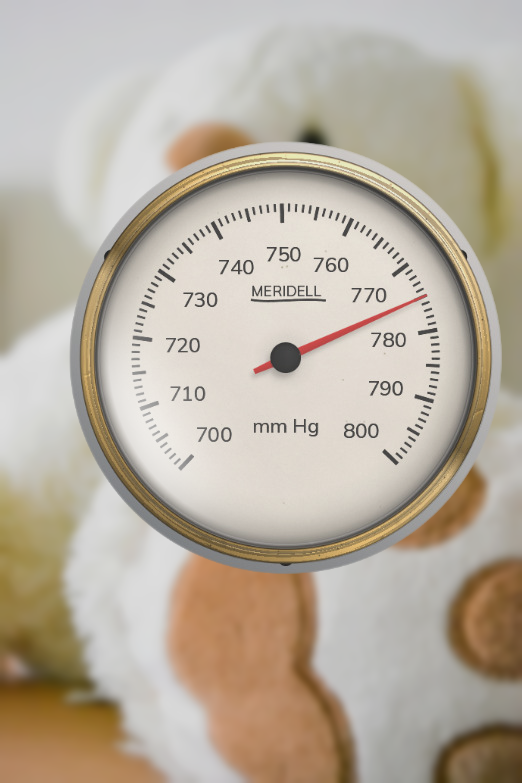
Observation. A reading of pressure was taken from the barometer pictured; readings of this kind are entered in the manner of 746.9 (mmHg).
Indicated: 775 (mmHg)
